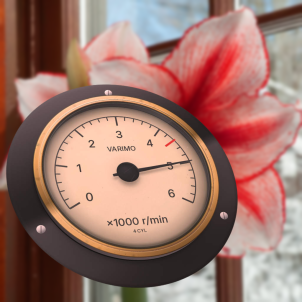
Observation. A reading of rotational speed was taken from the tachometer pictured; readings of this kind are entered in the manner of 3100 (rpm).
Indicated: 5000 (rpm)
